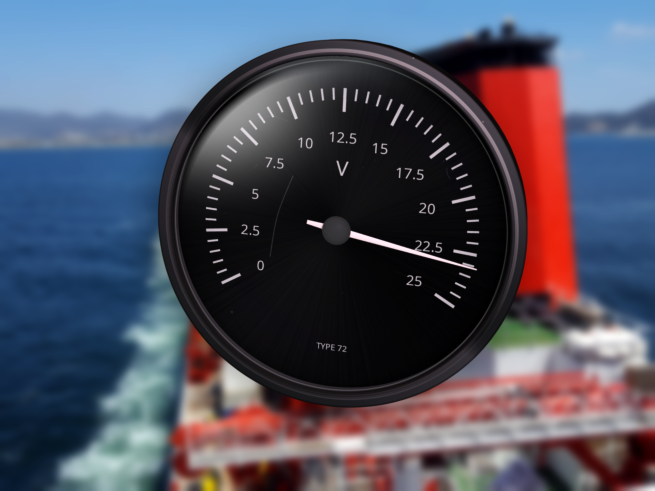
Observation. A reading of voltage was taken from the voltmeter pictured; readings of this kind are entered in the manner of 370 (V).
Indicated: 23 (V)
